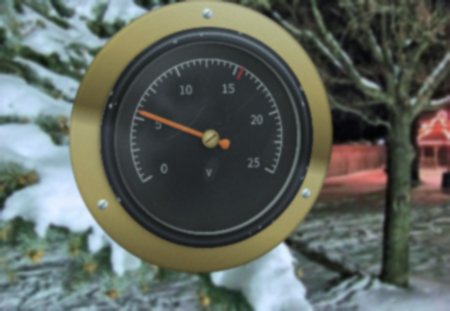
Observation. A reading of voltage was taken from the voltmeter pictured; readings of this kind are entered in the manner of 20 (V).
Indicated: 5.5 (V)
